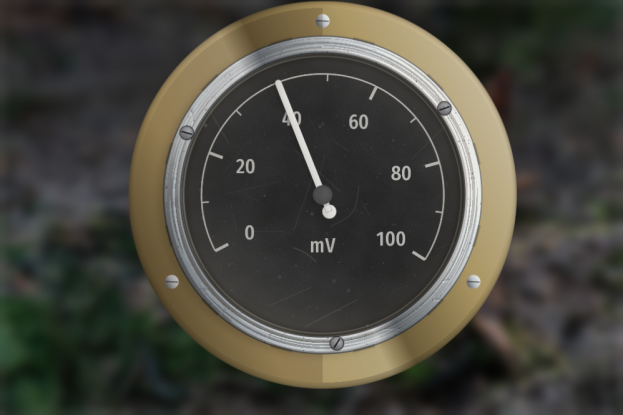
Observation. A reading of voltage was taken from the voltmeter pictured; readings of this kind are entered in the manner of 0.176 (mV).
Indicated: 40 (mV)
